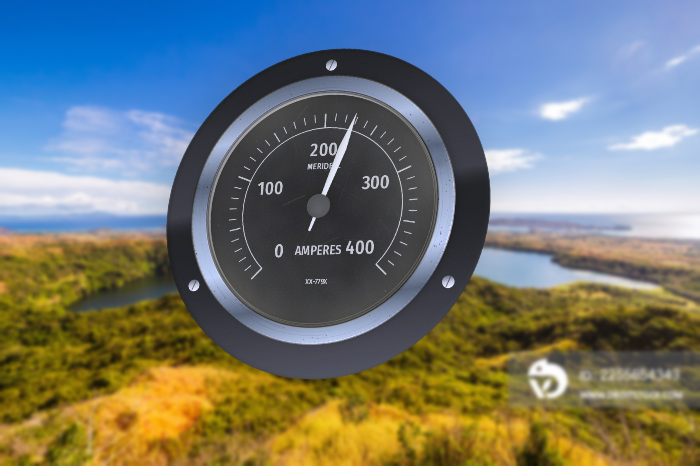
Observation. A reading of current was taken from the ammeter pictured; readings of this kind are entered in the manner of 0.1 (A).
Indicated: 230 (A)
